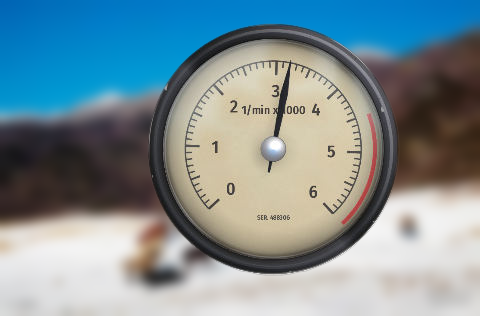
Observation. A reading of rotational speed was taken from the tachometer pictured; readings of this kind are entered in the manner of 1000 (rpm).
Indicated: 3200 (rpm)
